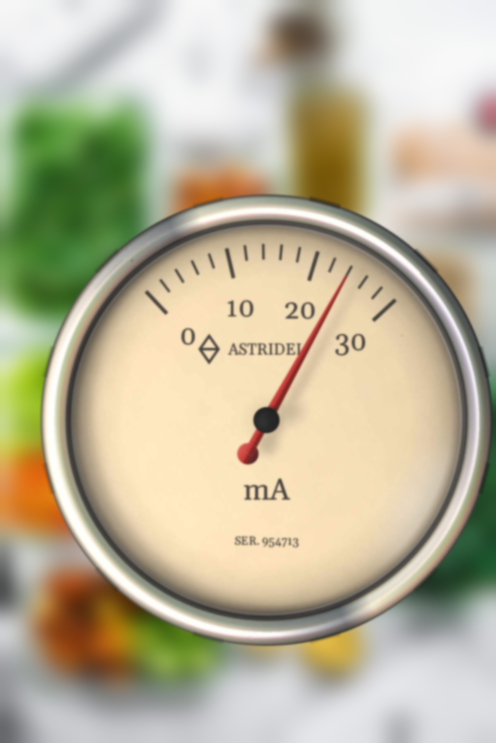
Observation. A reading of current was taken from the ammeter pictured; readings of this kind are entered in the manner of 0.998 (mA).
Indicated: 24 (mA)
